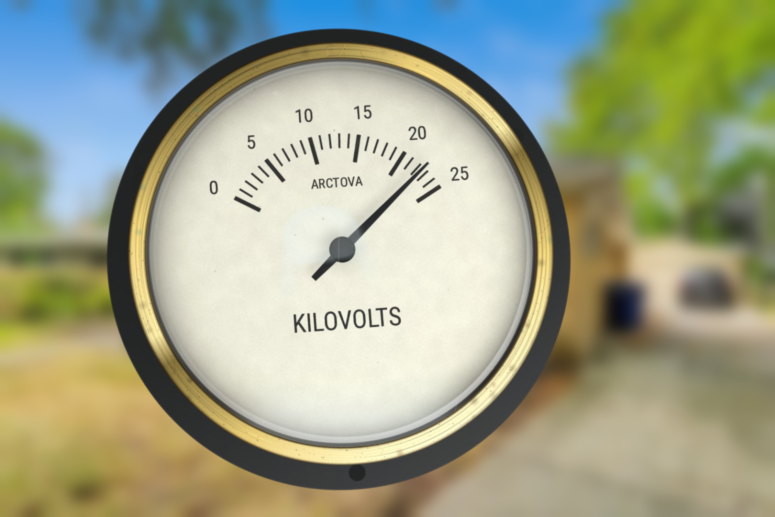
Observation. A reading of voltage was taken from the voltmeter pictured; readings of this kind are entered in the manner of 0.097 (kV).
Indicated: 22.5 (kV)
